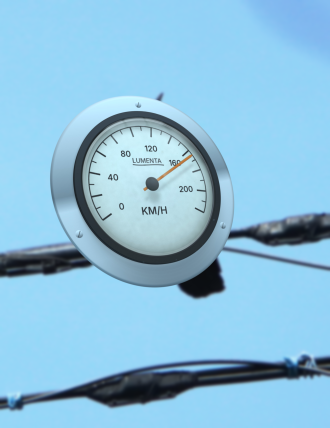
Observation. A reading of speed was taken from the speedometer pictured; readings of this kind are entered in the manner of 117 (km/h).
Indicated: 165 (km/h)
